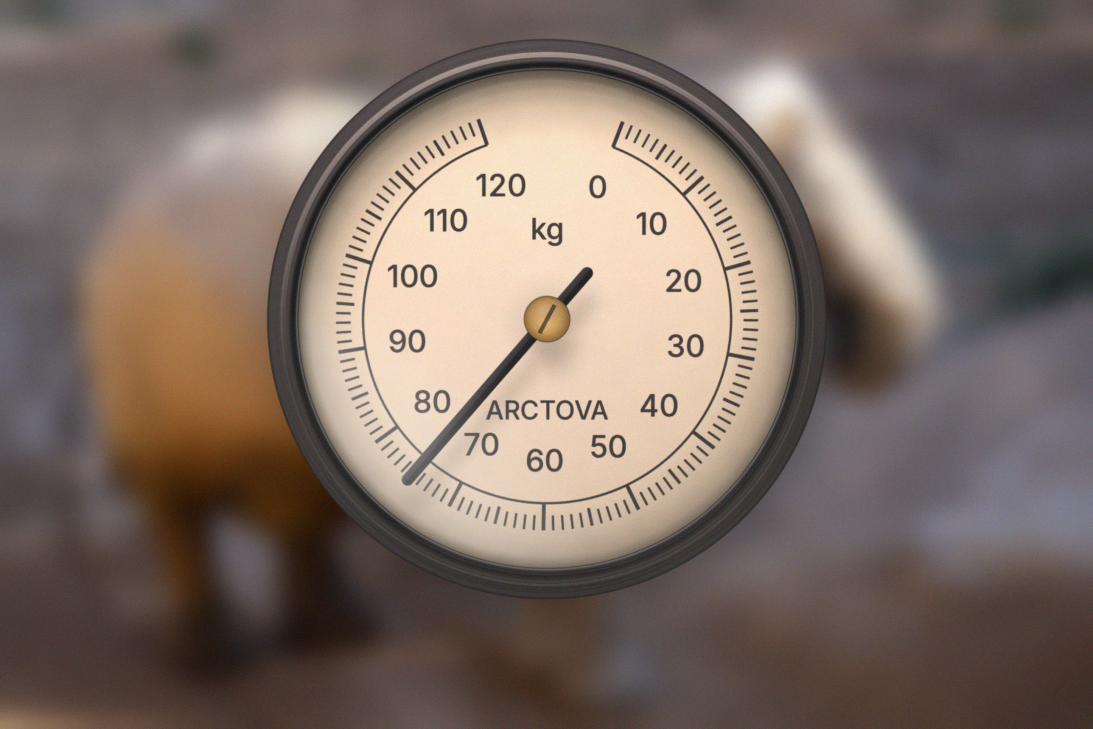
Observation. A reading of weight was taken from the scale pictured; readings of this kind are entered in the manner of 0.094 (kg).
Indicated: 75 (kg)
